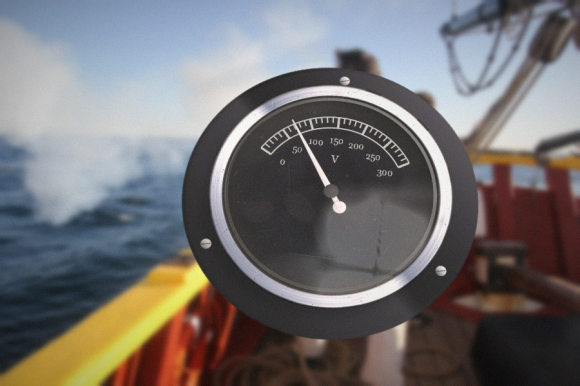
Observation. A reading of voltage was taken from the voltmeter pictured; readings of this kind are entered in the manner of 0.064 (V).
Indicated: 70 (V)
